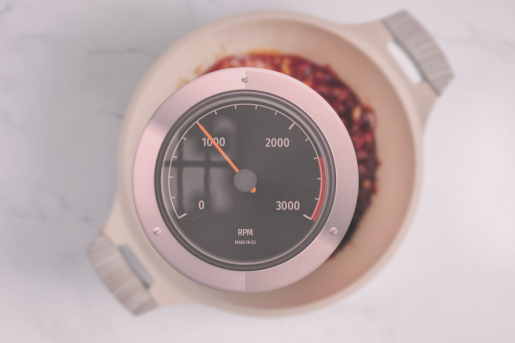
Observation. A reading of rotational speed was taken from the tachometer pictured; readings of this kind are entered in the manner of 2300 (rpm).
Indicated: 1000 (rpm)
